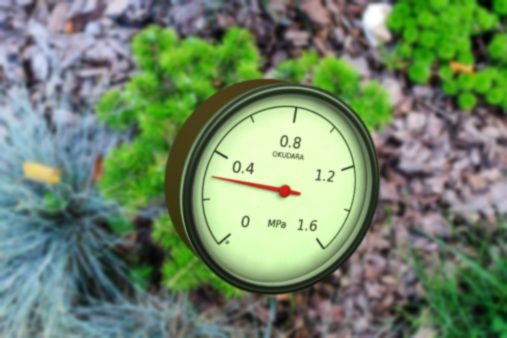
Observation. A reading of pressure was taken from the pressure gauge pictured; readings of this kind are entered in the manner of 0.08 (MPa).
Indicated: 0.3 (MPa)
